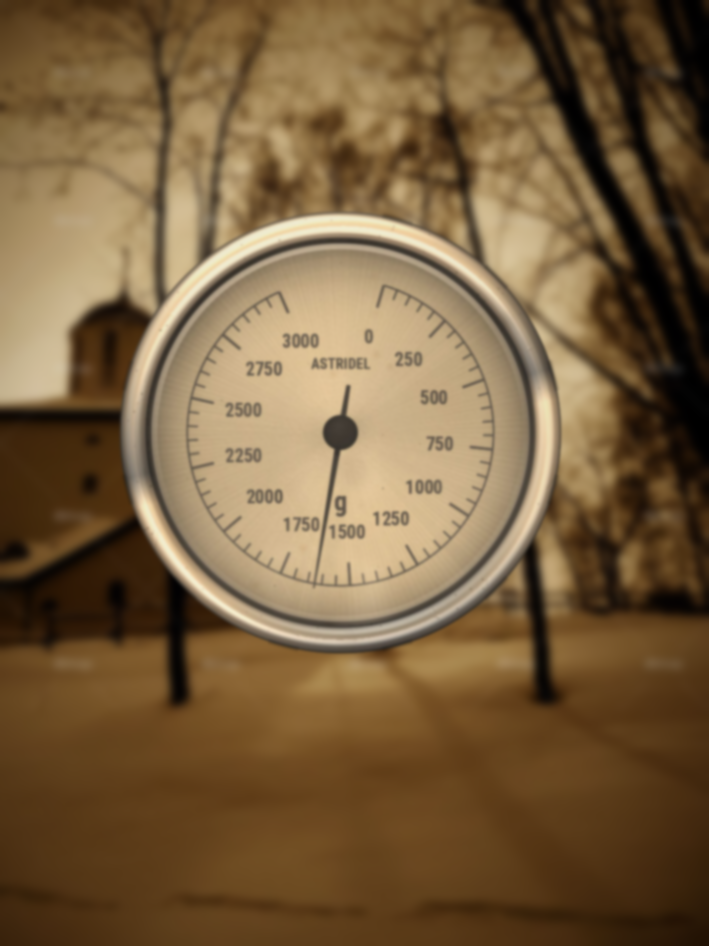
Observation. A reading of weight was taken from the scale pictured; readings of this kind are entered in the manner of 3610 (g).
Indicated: 1625 (g)
